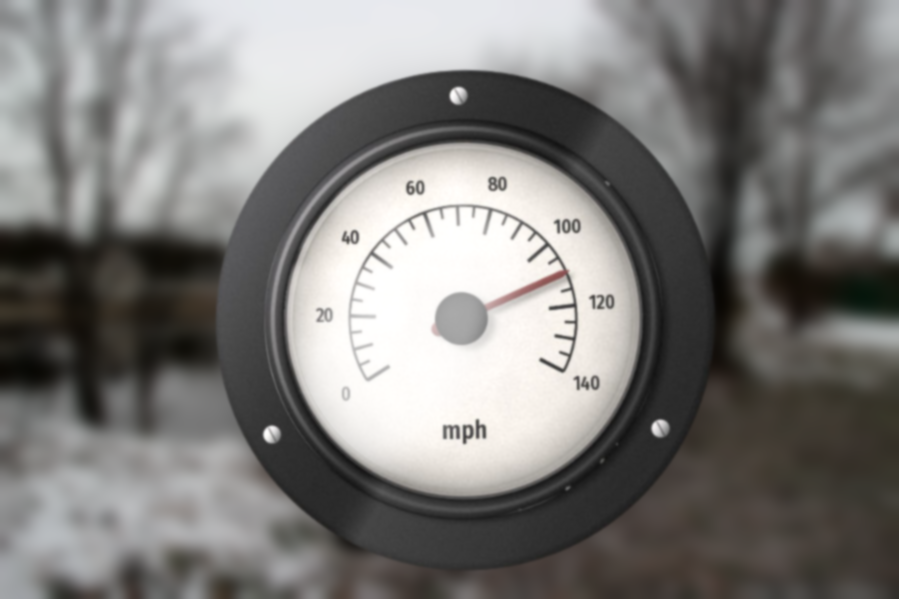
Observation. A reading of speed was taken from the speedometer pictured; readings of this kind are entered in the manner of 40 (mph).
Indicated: 110 (mph)
